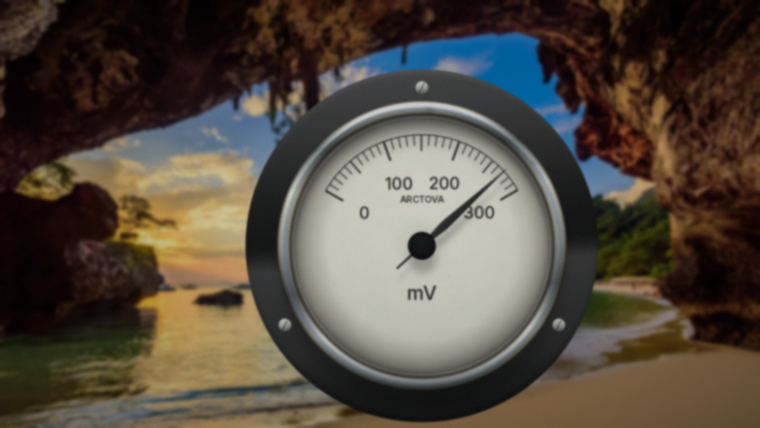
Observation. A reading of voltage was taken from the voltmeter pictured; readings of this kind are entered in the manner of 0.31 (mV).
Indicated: 270 (mV)
